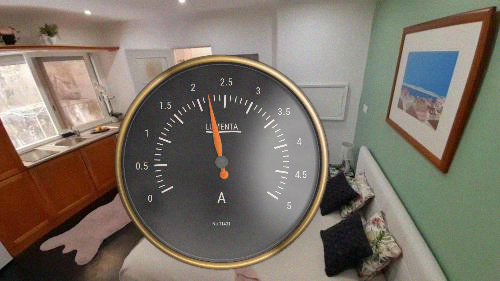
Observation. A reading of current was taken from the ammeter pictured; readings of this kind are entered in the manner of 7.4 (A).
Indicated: 2.2 (A)
